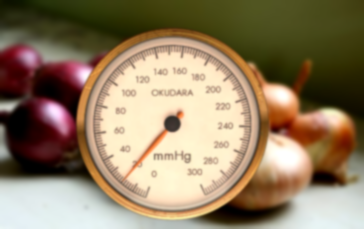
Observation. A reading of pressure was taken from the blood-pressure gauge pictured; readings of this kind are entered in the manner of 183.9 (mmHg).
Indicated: 20 (mmHg)
